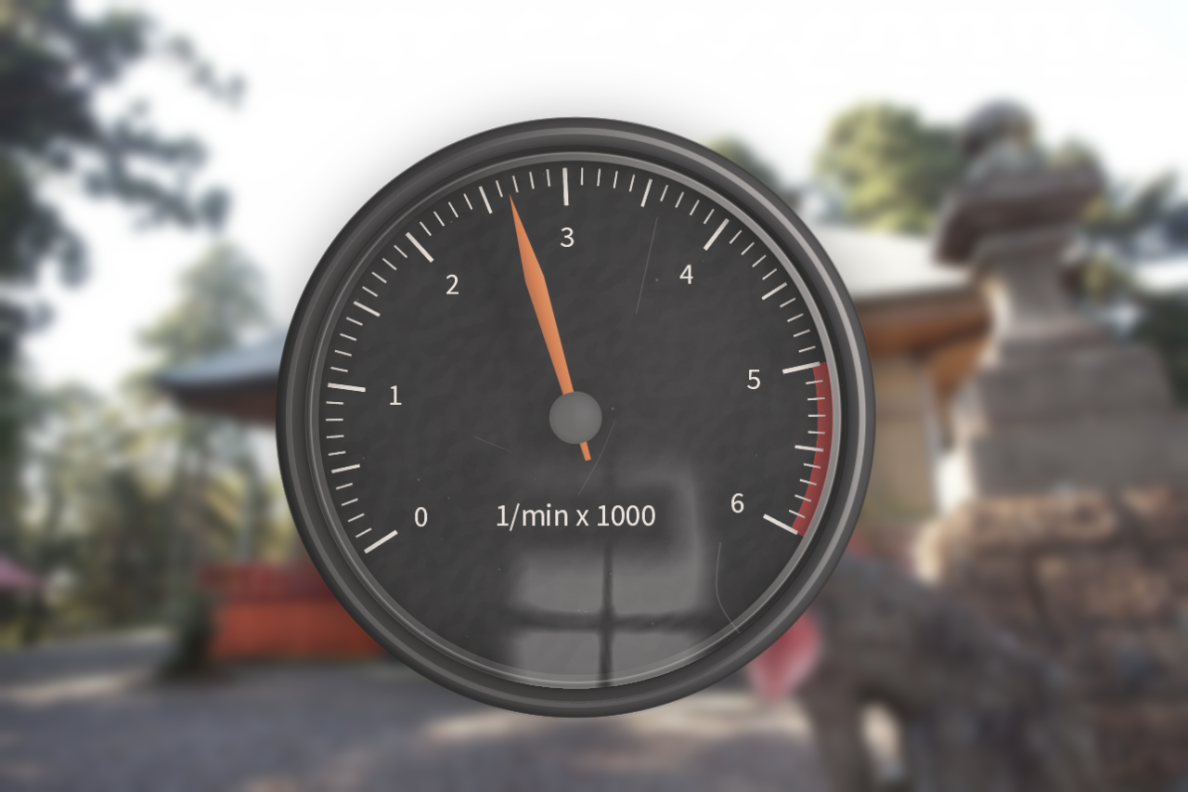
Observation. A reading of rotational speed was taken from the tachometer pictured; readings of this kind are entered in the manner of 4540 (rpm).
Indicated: 2650 (rpm)
